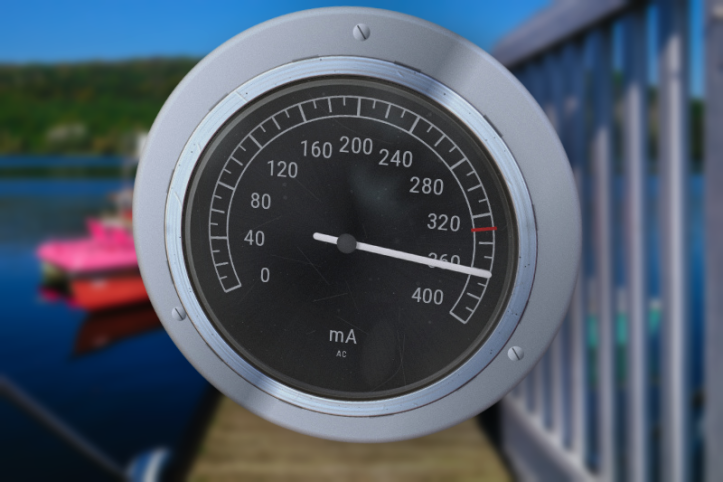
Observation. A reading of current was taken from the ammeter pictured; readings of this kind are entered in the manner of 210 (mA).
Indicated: 360 (mA)
